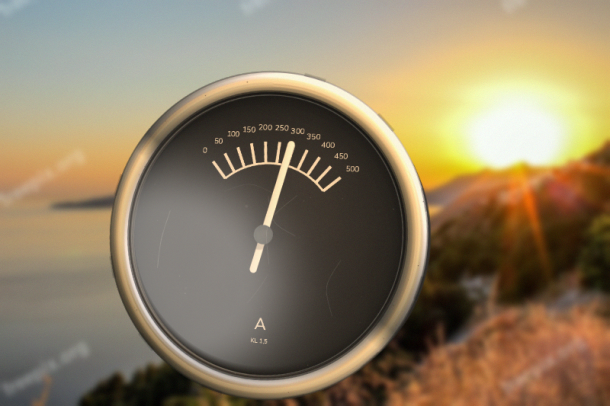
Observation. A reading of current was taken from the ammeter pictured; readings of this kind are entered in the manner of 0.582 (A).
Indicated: 300 (A)
